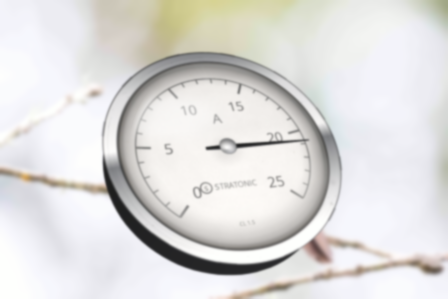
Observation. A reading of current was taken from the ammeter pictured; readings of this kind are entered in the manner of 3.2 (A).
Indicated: 21 (A)
